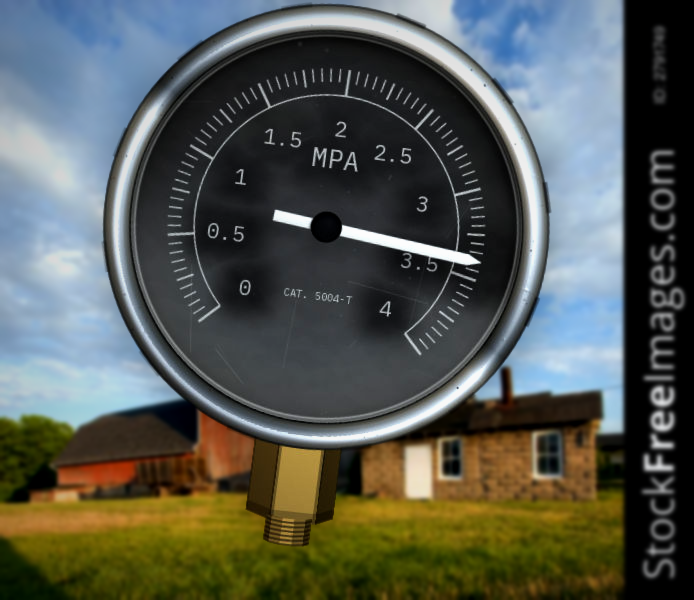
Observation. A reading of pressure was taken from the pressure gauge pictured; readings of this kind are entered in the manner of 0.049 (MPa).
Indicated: 3.4 (MPa)
